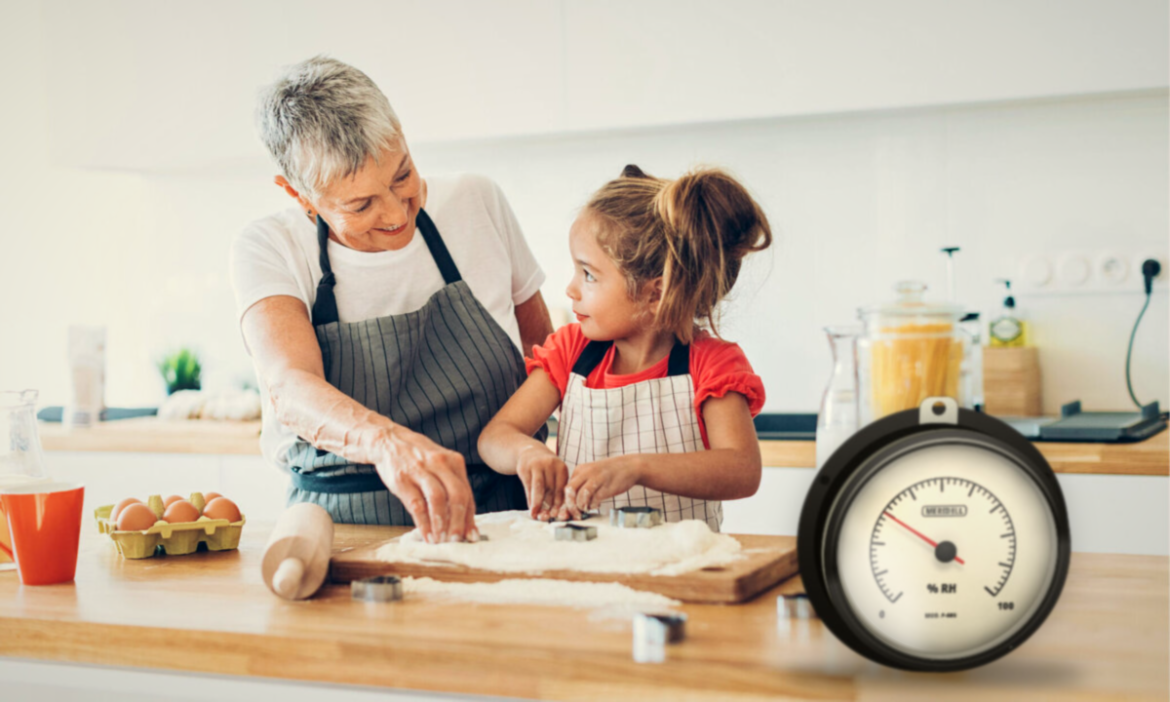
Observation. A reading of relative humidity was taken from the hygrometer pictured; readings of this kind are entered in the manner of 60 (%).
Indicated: 30 (%)
